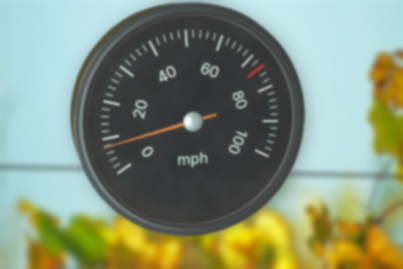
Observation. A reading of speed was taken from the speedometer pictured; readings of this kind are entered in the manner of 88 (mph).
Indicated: 8 (mph)
